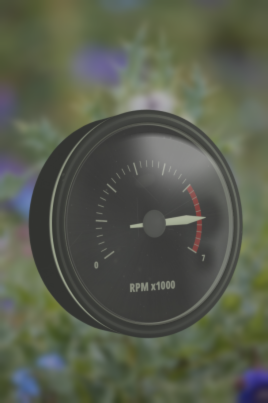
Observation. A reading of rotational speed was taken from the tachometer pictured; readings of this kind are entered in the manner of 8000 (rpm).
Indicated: 6000 (rpm)
